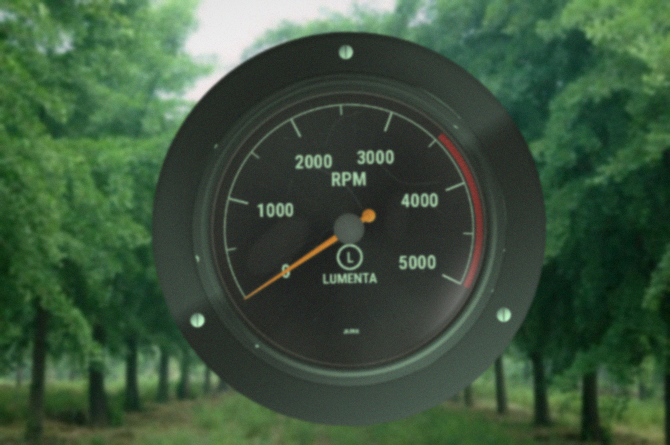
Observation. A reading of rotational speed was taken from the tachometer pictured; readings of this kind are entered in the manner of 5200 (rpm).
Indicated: 0 (rpm)
